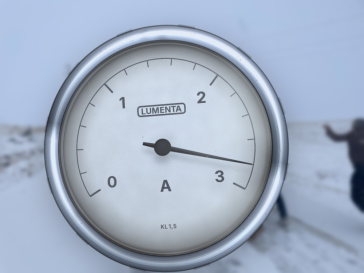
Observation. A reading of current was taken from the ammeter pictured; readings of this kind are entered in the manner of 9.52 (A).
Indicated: 2.8 (A)
